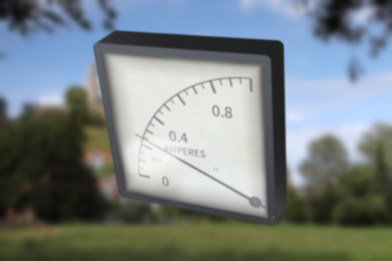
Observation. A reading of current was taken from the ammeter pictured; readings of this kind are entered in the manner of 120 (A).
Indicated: 0.25 (A)
